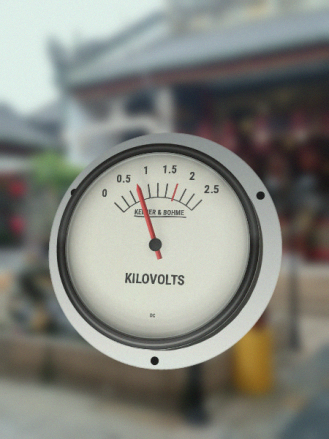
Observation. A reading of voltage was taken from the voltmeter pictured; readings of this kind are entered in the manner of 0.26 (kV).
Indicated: 0.75 (kV)
